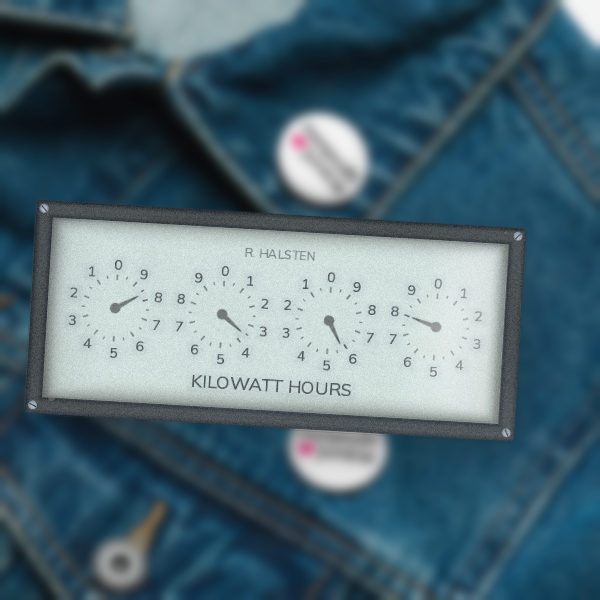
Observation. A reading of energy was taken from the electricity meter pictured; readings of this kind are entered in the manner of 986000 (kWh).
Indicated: 8358 (kWh)
